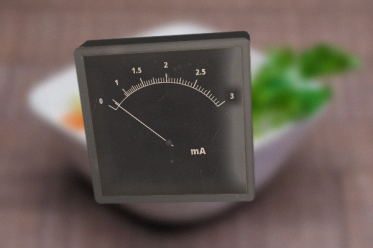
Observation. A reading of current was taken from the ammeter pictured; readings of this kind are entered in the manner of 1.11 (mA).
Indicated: 0.5 (mA)
